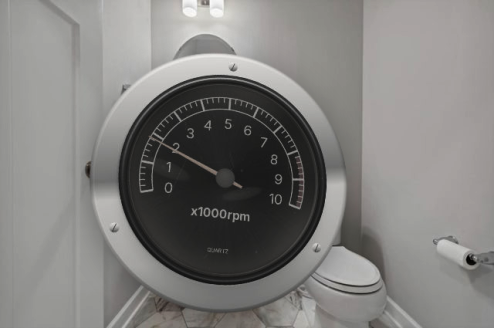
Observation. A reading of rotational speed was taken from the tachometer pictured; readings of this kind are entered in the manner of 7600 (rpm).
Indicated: 1800 (rpm)
